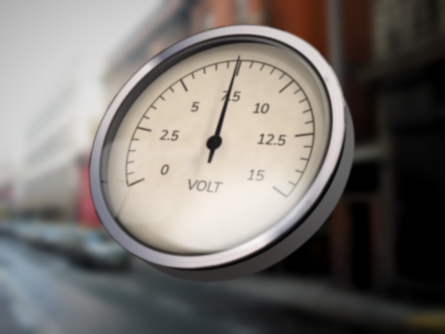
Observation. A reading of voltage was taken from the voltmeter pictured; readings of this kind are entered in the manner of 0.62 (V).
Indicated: 7.5 (V)
